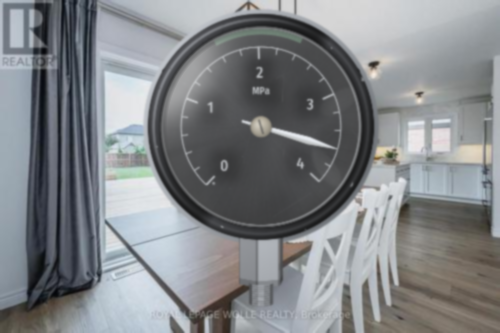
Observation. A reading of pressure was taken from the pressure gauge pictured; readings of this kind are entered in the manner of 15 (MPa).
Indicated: 3.6 (MPa)
